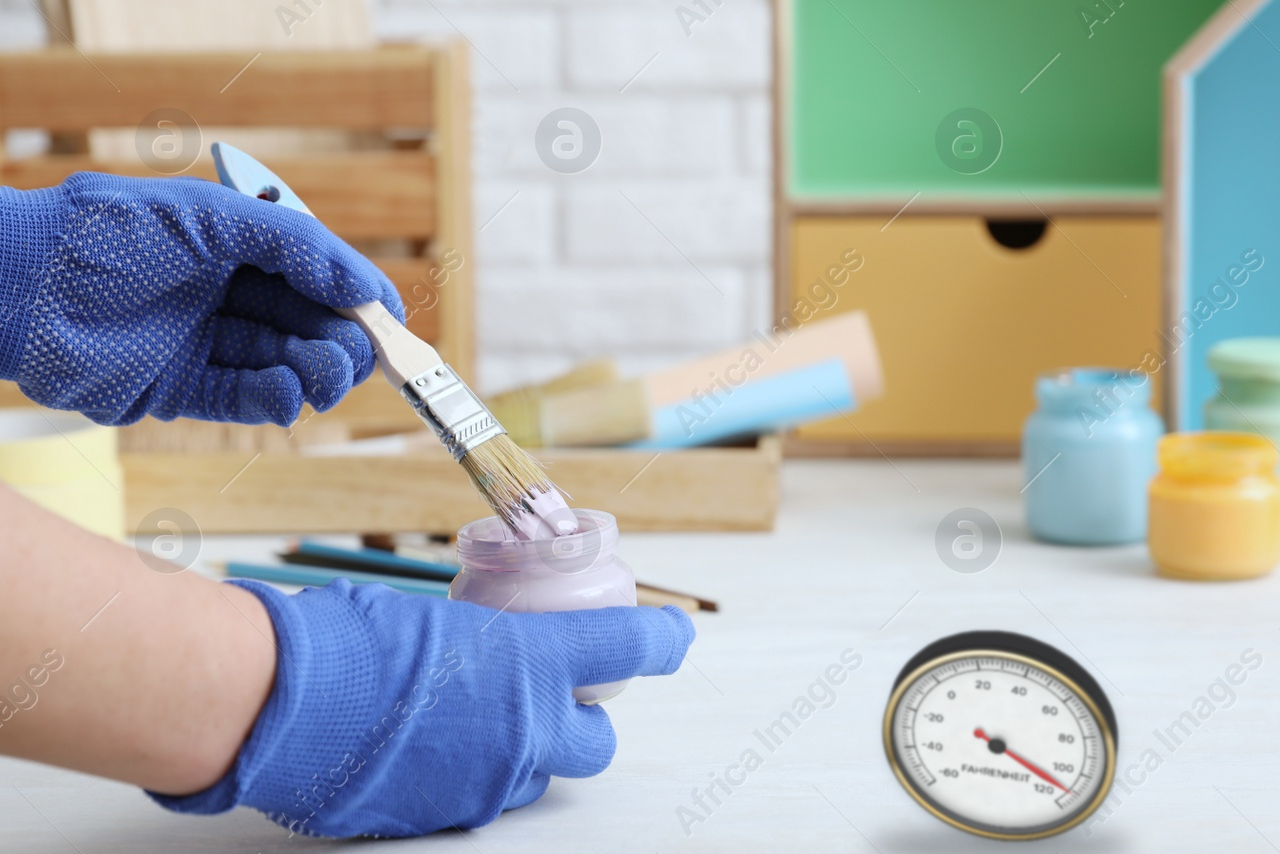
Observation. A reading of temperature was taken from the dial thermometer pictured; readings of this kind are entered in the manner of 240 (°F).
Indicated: 110 (°F)
